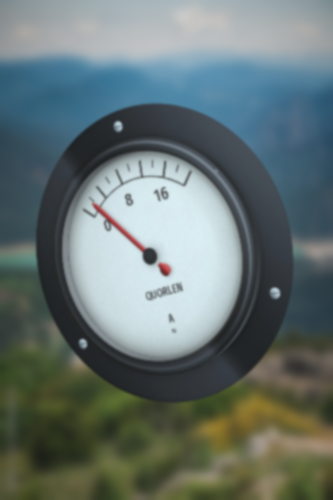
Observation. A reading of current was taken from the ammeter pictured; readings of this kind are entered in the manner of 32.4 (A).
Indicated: 2 (A)
